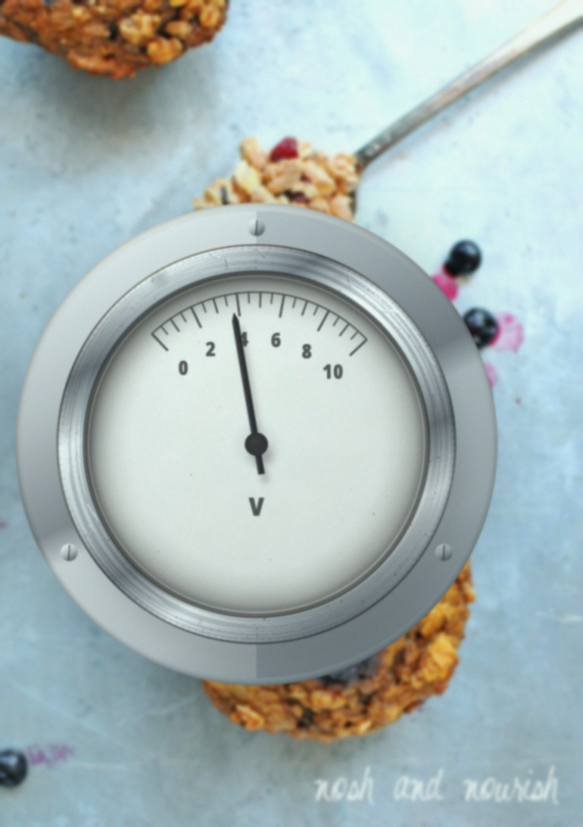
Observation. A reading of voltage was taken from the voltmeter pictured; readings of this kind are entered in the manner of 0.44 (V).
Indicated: 3.75 (V)
